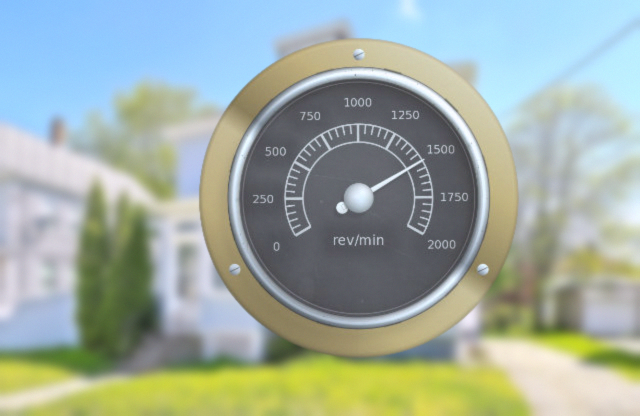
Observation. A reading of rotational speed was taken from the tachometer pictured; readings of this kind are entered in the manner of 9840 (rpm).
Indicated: 1500 (rpm)
